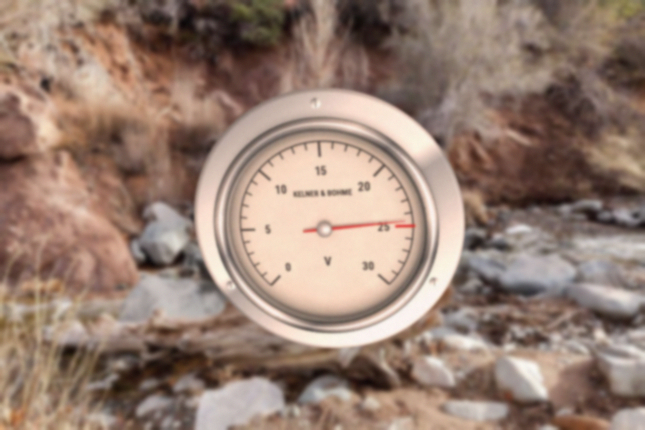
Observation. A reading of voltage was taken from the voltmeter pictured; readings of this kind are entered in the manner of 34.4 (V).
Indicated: 24.5 (V)
